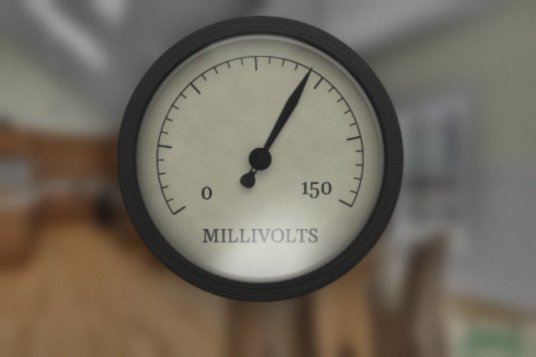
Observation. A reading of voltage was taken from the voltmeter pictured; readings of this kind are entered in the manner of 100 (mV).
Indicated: 95 (mV)
